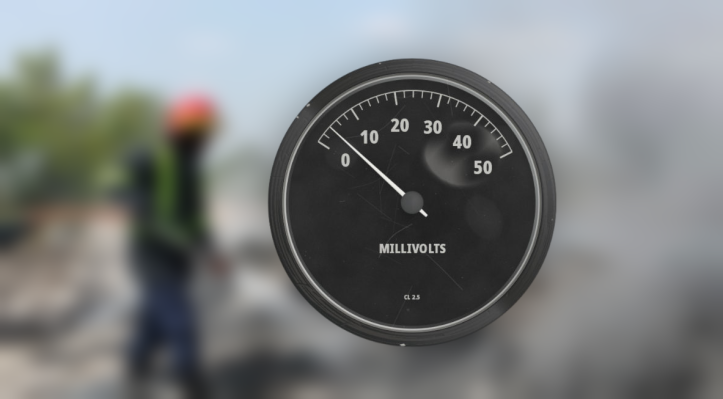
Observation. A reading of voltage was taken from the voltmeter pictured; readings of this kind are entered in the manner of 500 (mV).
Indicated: 4 (mV)
